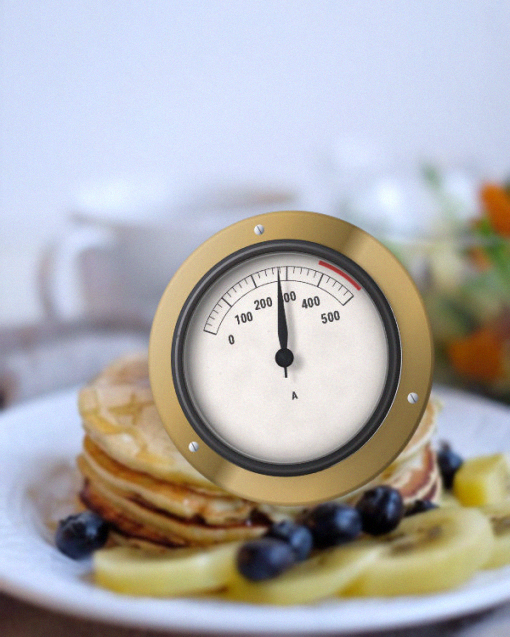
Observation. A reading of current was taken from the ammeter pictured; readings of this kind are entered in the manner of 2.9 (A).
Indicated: 280 (A)
